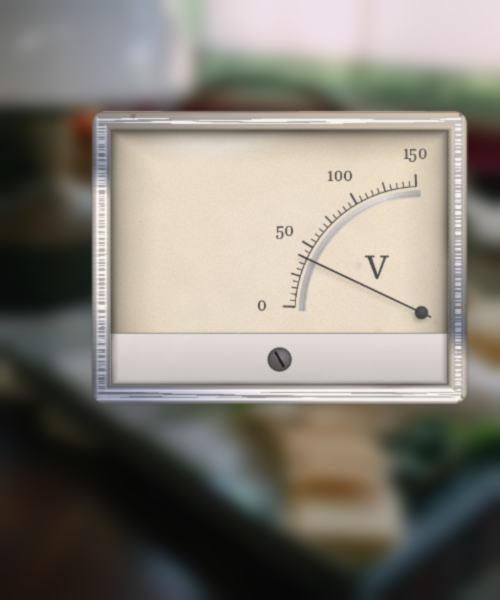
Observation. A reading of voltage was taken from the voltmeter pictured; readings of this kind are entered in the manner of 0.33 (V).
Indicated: 40 (V)
